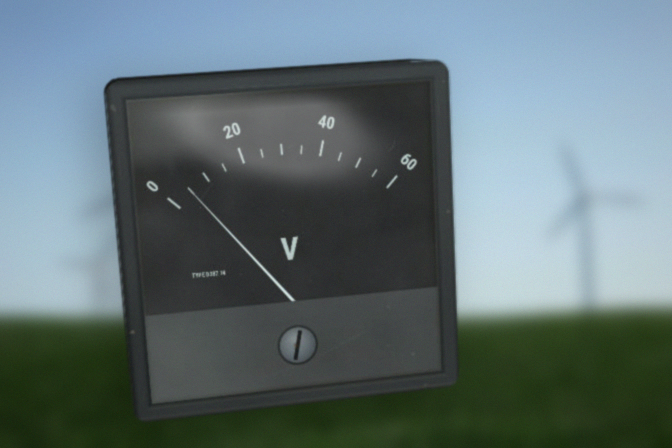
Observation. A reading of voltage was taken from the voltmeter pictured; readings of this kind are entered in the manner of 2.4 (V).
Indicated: 5 (V)
